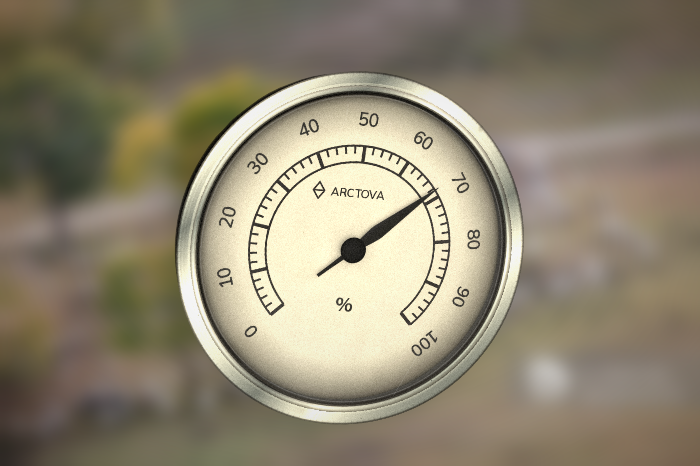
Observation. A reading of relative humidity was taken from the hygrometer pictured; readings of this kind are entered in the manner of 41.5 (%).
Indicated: 68 (%)
